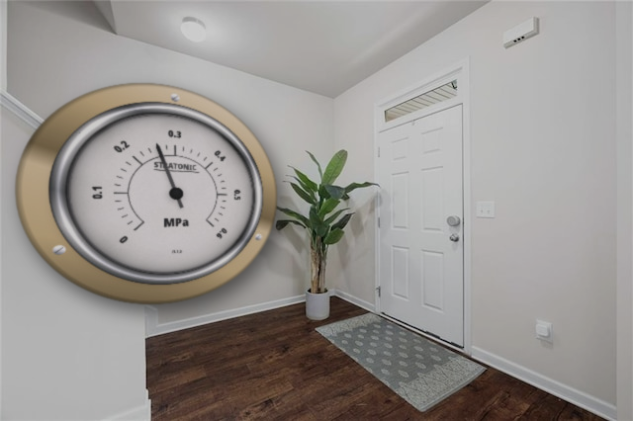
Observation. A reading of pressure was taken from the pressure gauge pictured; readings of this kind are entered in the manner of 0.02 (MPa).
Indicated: 0.26 (MPa)
